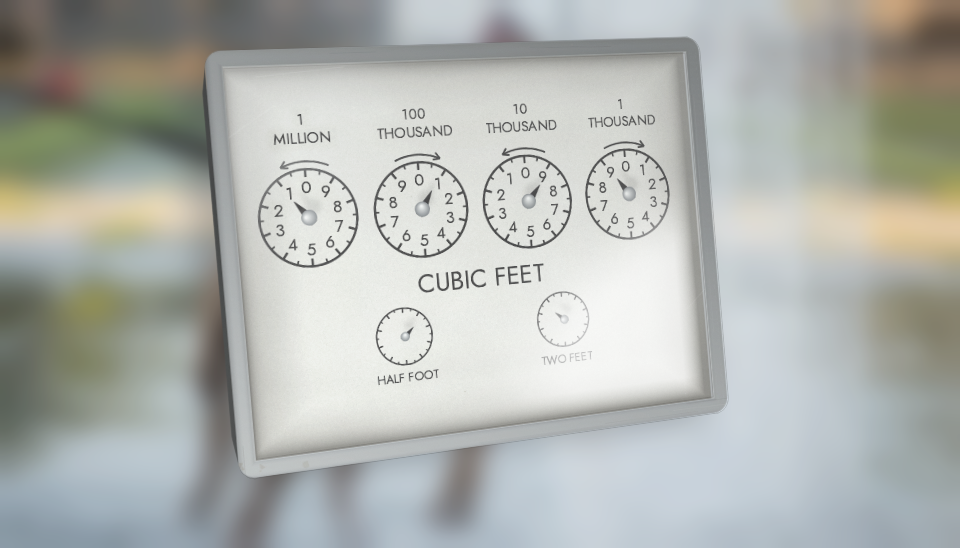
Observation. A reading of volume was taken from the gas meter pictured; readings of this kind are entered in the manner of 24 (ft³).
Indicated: 108900 (ft³)
